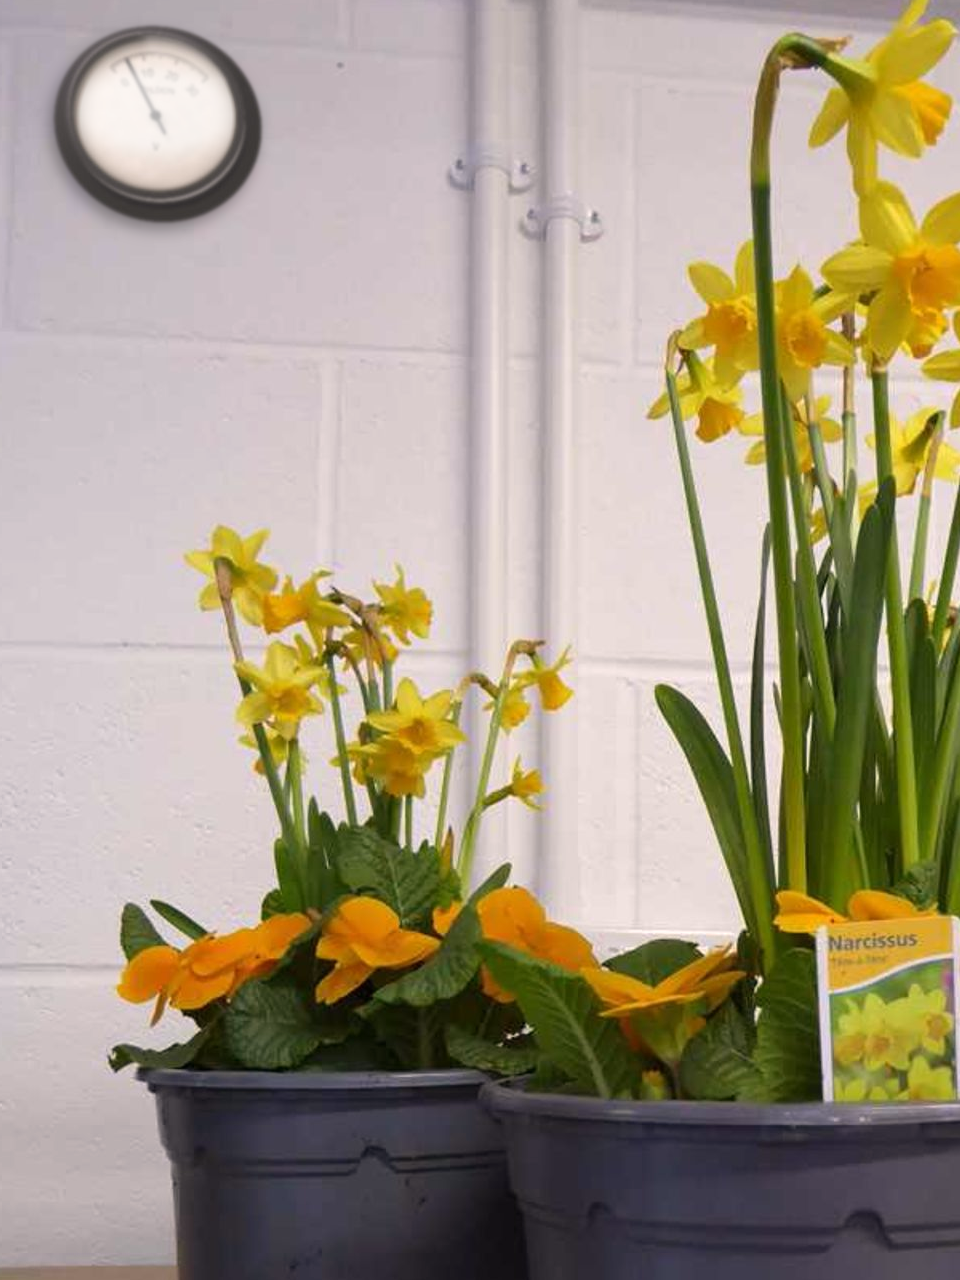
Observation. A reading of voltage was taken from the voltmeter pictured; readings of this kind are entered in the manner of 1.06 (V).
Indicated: 5 (V)
